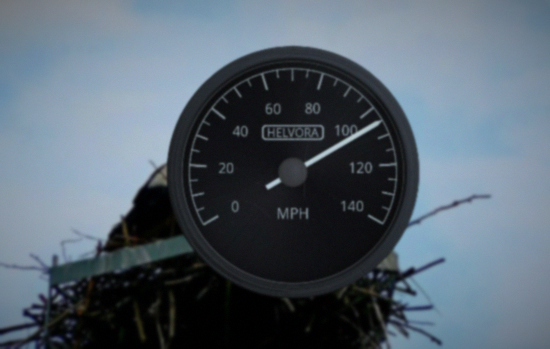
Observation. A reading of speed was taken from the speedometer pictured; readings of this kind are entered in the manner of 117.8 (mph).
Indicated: 105 (mph)
